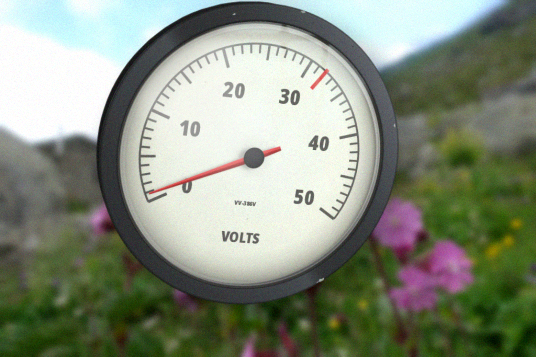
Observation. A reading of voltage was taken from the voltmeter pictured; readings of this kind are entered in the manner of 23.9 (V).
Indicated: 1 (V)
